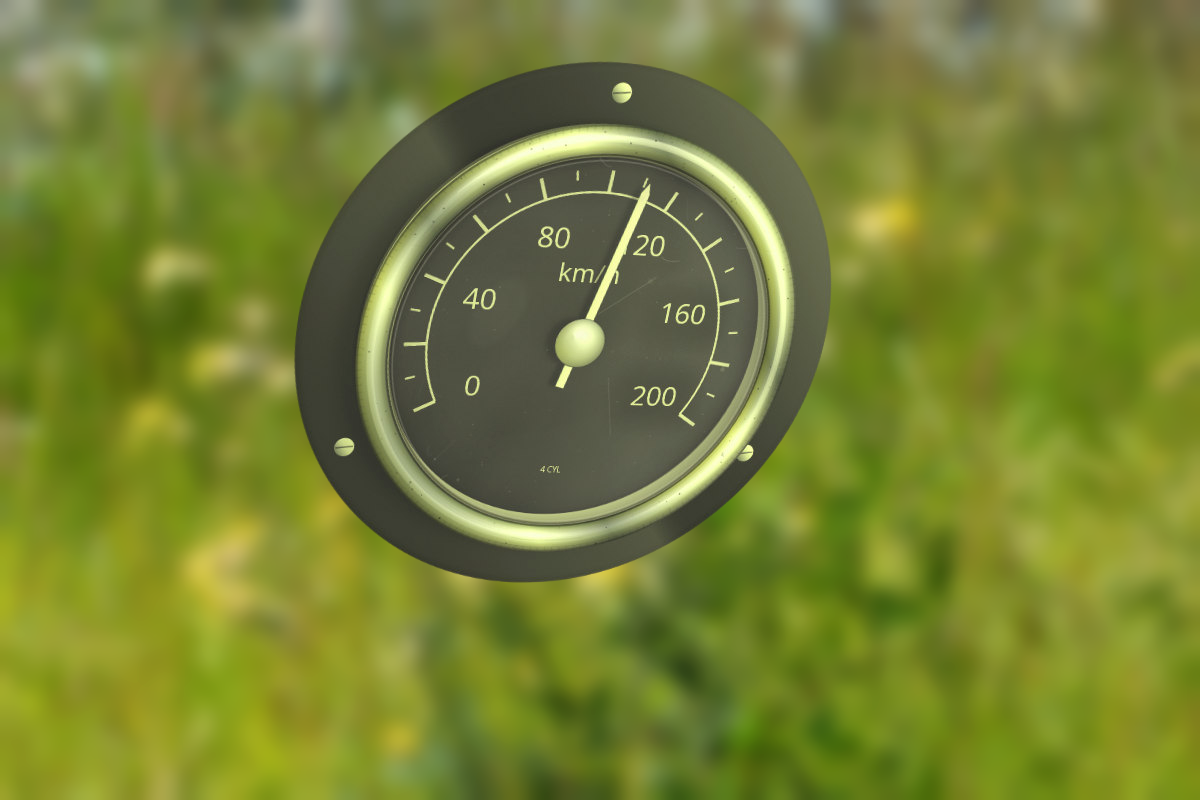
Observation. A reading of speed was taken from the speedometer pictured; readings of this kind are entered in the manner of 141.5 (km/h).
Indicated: 110 (km/h)
